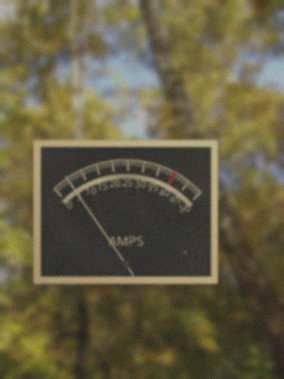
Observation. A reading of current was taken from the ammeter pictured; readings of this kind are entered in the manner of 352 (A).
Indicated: 5 (A)
